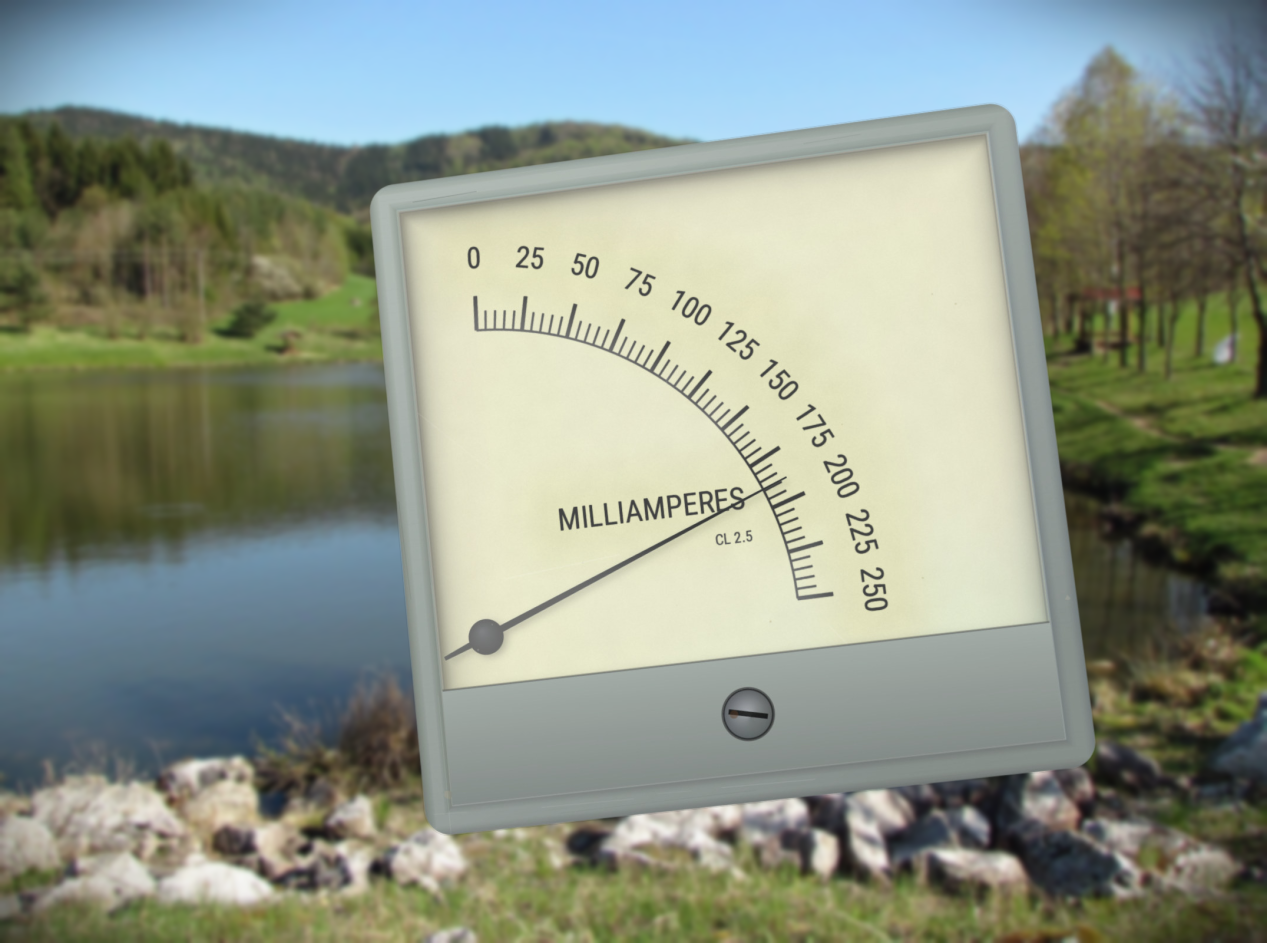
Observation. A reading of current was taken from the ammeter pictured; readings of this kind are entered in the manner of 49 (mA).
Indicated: 190 (mA)
